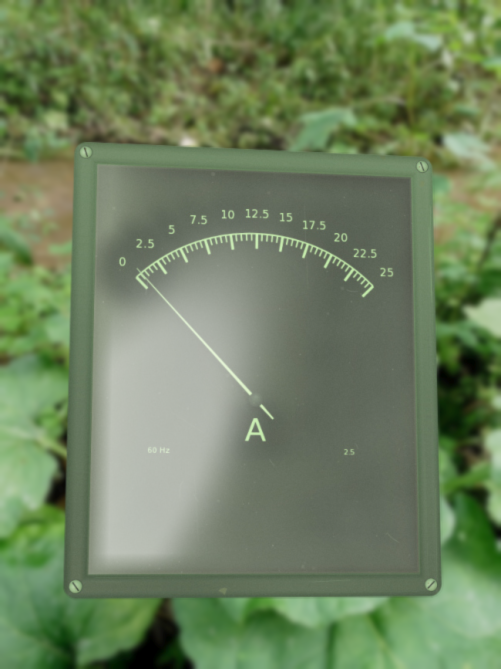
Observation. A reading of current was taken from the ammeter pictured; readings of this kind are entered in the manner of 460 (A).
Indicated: 0.5 (A)
